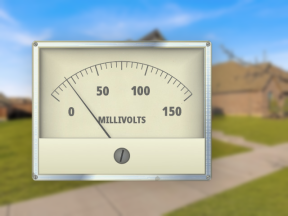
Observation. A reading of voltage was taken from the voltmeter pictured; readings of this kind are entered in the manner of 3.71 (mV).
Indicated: 20 (mV)
